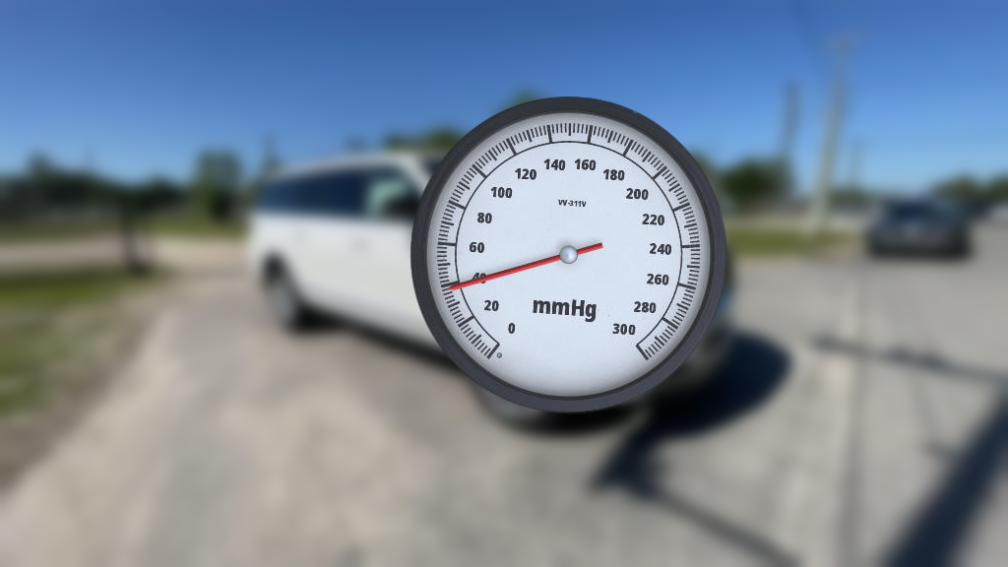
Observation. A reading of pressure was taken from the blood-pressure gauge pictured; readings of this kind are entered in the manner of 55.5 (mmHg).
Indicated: 38 (mmHg)
